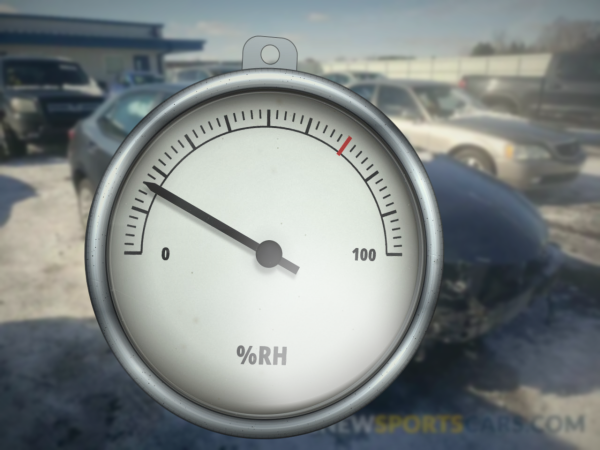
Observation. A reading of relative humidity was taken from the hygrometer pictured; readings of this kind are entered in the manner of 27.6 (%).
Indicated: 16 (%)
